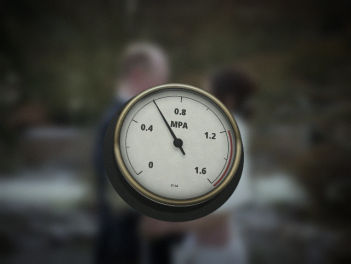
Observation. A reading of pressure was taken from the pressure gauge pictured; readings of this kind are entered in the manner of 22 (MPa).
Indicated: 0.6 (MPa)
